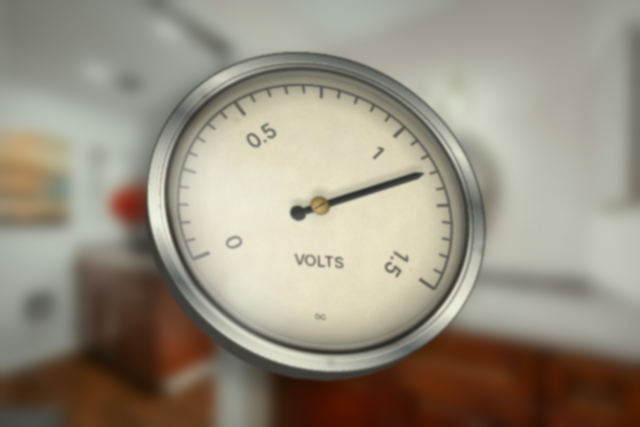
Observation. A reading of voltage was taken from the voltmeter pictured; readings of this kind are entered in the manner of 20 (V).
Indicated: 1.15 (V)
